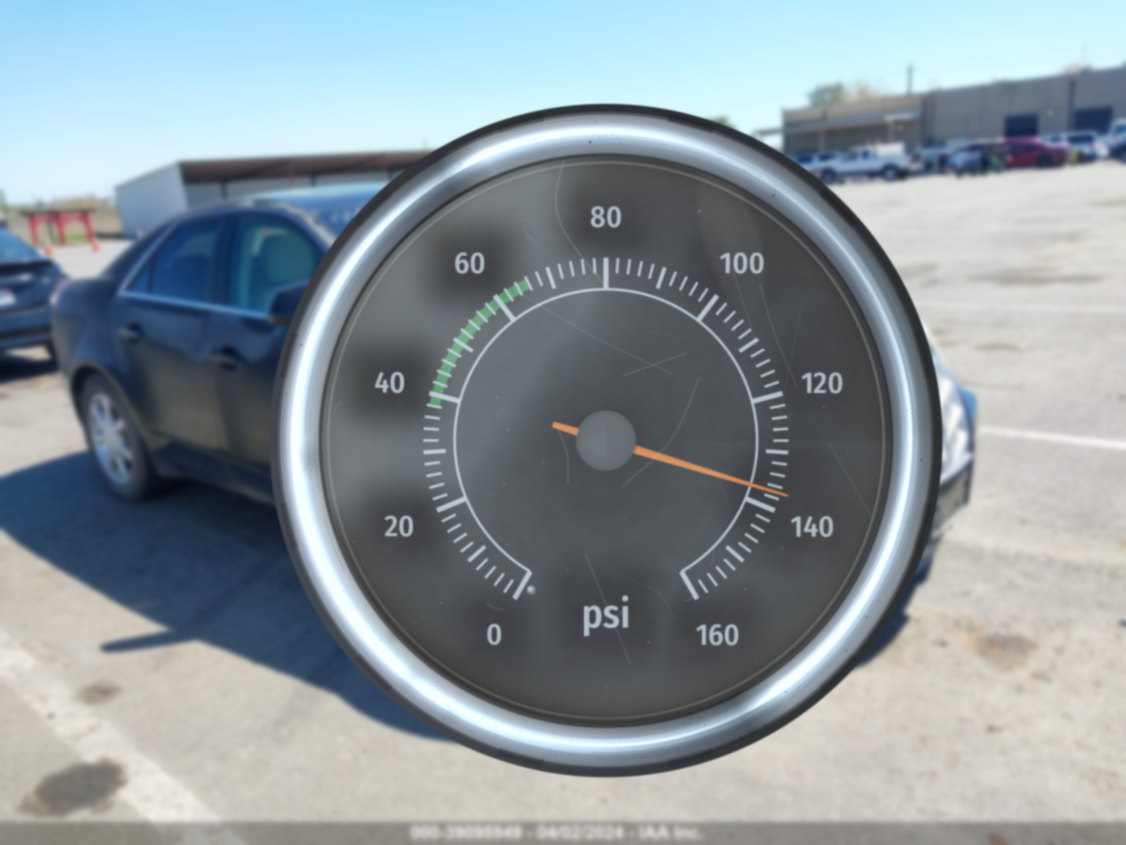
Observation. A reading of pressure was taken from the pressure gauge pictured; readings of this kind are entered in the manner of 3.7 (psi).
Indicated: 137 (psi)
